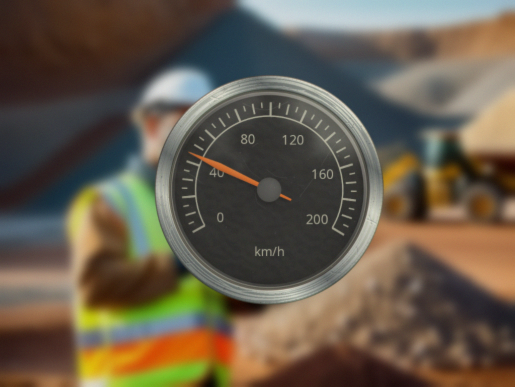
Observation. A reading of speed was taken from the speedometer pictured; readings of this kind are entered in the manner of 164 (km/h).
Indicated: 45 (km/h)
